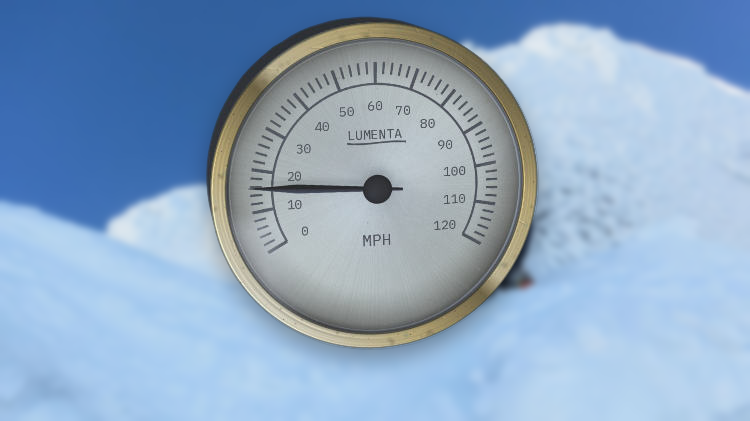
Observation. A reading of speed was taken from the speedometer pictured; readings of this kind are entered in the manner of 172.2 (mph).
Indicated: 16 (mph)
